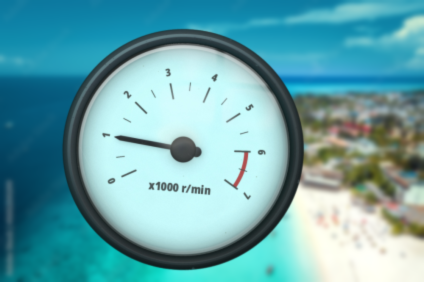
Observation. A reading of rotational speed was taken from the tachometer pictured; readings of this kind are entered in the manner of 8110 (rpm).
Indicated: 1000 (rpm)
